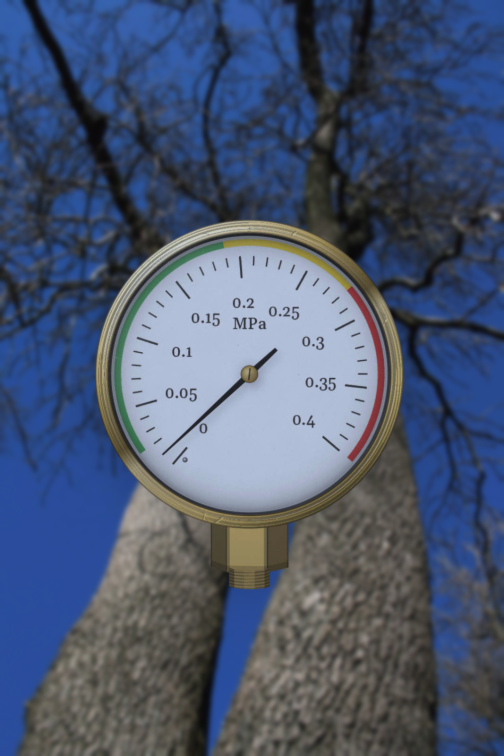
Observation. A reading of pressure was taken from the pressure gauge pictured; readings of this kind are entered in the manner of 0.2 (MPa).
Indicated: 0.01 (MPa)
